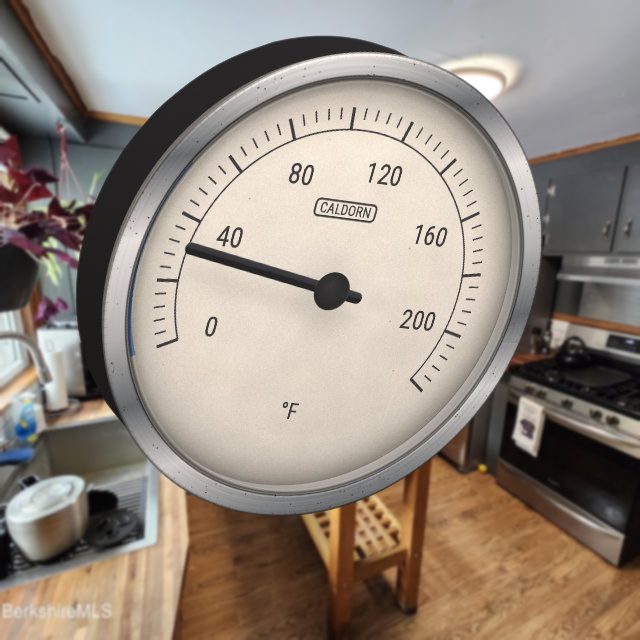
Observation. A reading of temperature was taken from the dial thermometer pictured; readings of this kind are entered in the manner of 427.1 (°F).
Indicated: 32 (°F)
